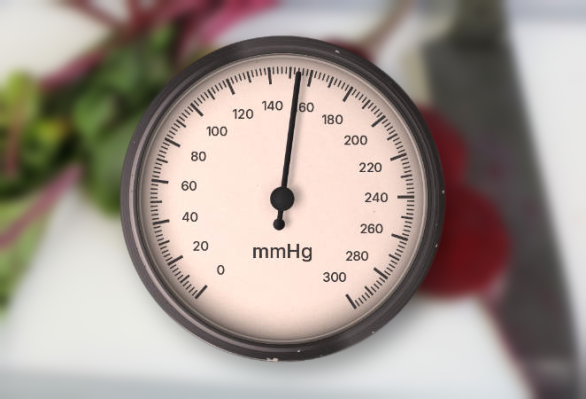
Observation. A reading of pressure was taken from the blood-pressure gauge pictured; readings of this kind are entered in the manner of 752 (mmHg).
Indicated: 154 (mmHg)
